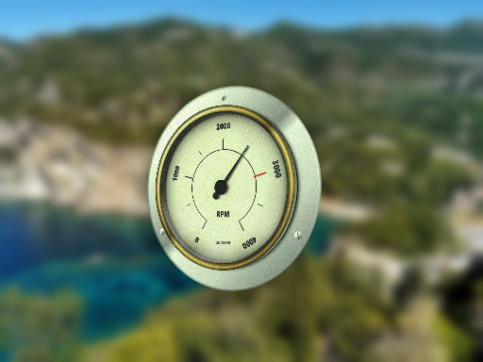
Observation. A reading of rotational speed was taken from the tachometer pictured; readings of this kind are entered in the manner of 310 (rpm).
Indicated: 2500 (rpm)
